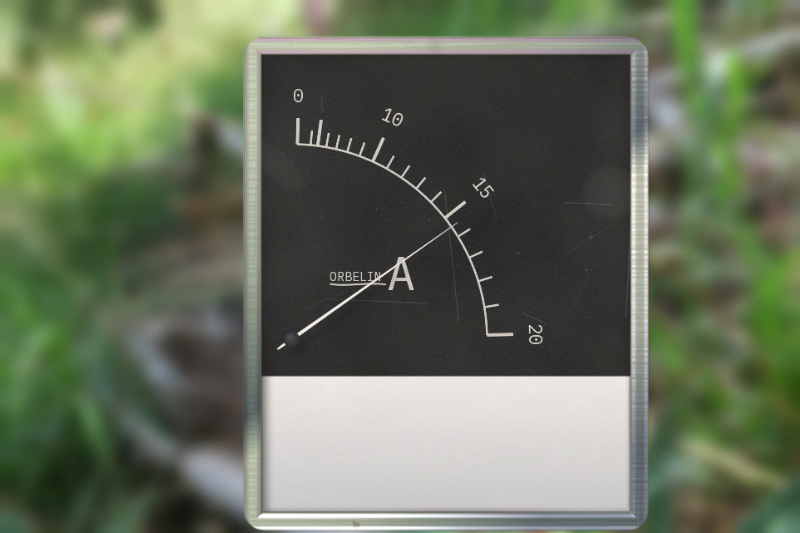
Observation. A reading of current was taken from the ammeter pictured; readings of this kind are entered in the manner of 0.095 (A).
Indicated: 15.5 (A)
